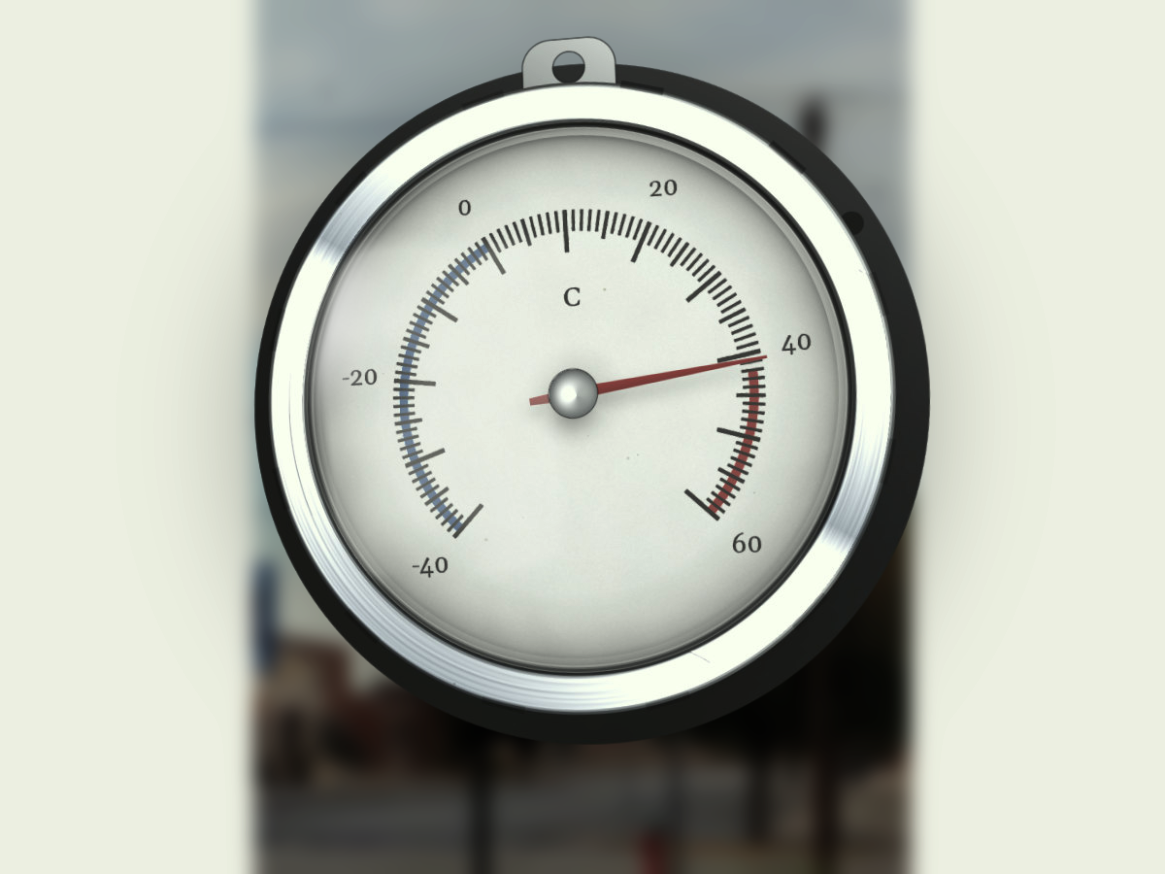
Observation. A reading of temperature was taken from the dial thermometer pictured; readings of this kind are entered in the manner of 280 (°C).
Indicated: 41 (°C)
